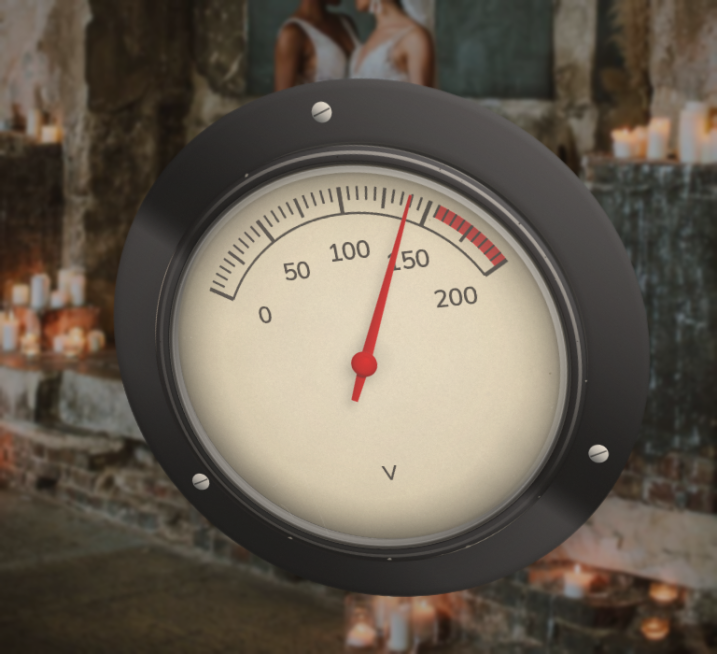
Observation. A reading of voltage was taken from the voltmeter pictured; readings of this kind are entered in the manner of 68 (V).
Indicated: 140 (V)
